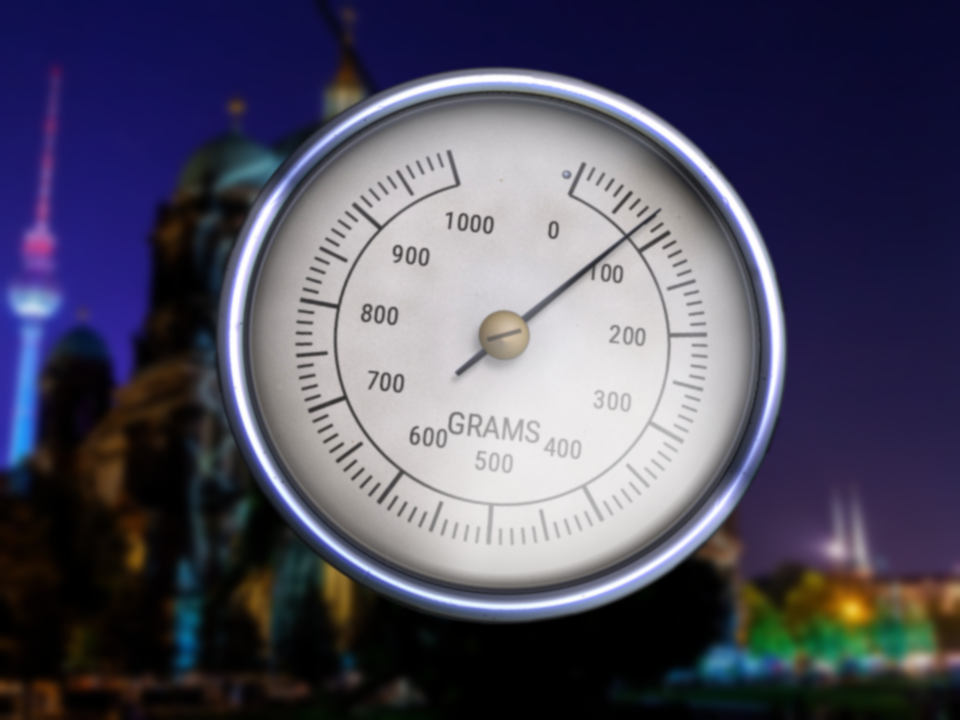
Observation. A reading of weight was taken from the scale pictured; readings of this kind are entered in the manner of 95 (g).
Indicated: 80 (g)
